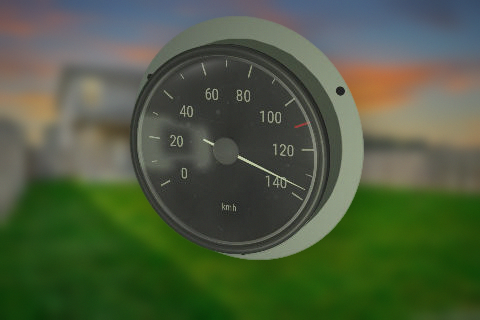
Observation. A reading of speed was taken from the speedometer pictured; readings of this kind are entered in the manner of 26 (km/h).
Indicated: 135 (km/h)
